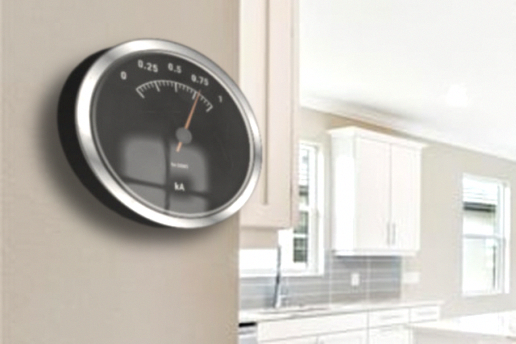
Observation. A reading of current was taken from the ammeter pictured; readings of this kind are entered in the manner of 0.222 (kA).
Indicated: 0.75 (kA)
